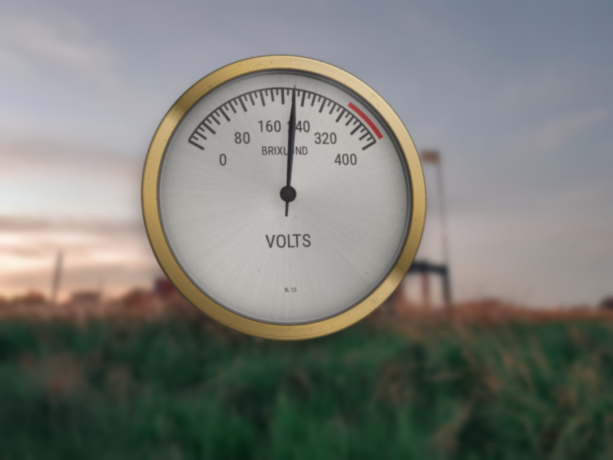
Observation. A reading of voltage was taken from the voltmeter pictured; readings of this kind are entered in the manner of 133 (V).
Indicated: 220 (V)
